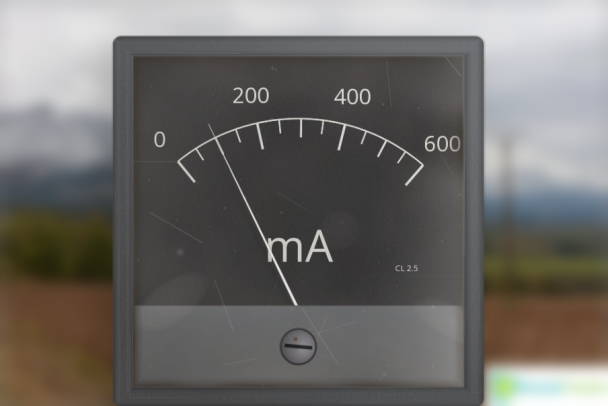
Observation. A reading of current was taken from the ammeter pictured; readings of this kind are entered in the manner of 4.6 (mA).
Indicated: 100 (mA)
